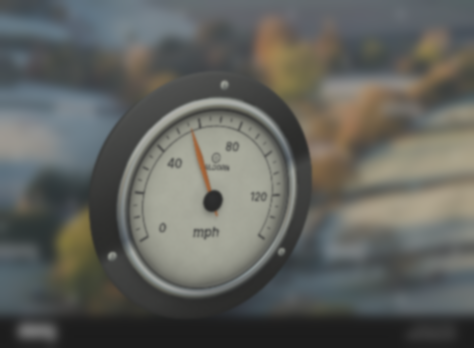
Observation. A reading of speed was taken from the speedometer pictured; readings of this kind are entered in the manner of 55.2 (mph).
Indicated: 55 (mph)
